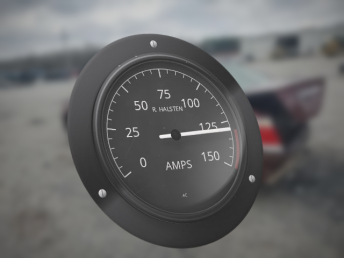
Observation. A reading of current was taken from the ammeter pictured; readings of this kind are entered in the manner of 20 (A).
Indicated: 130 (A)
